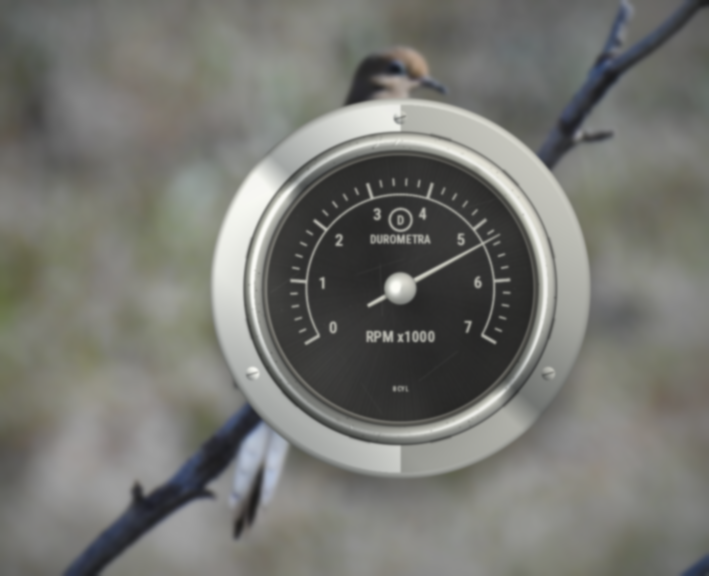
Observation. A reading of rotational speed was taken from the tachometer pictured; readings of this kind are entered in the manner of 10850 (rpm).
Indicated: 5300 (rpm)
